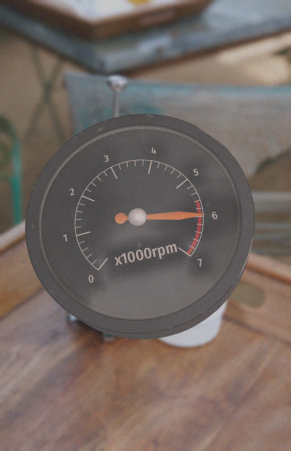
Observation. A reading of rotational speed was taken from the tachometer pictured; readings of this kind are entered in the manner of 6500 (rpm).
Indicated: 6000 (rpm)
